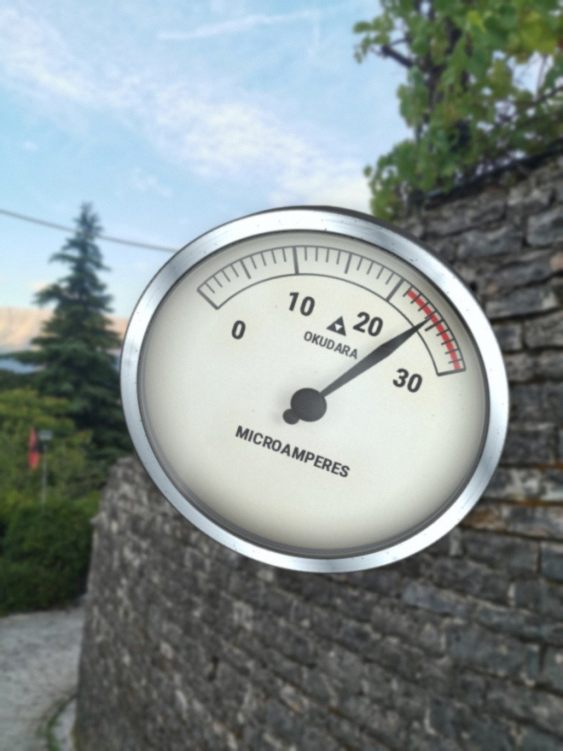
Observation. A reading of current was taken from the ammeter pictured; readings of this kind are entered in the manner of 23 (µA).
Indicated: 24 (µA)
